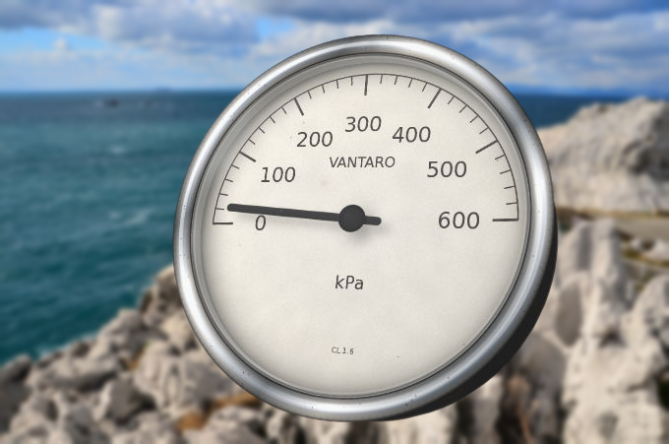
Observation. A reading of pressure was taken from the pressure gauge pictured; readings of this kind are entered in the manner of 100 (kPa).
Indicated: 20 (kPa)
